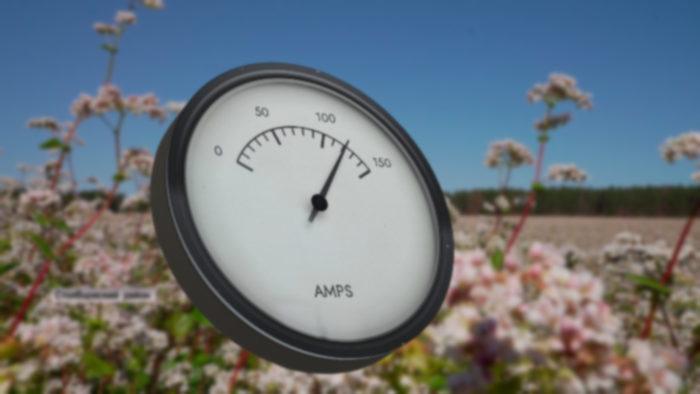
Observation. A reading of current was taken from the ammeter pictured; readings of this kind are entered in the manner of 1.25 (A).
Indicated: 120 (A)
